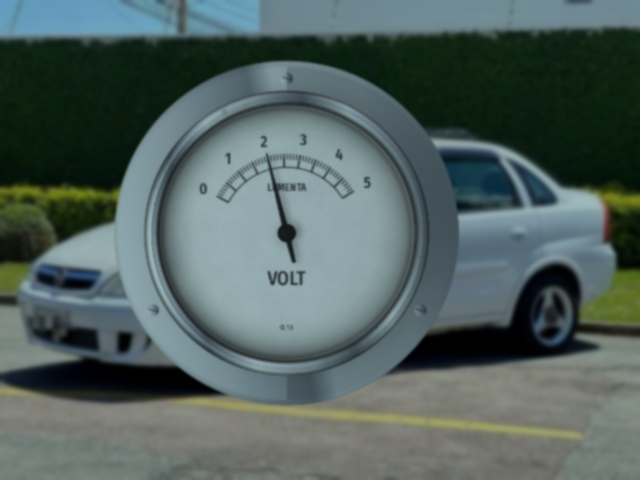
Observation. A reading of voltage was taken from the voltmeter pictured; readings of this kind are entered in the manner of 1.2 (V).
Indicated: 2 (V)
